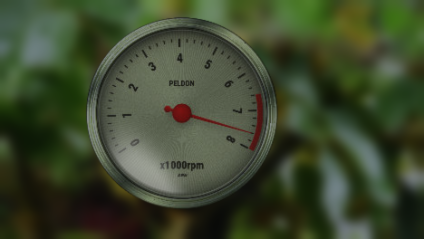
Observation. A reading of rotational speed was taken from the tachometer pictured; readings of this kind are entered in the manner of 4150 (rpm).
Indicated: 7600 (rpm)
